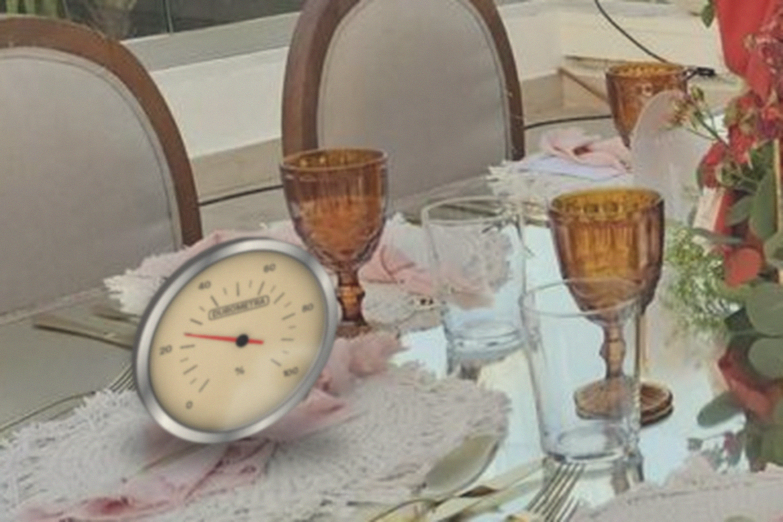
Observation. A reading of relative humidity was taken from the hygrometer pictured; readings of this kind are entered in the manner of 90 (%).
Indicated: 25 (%)
